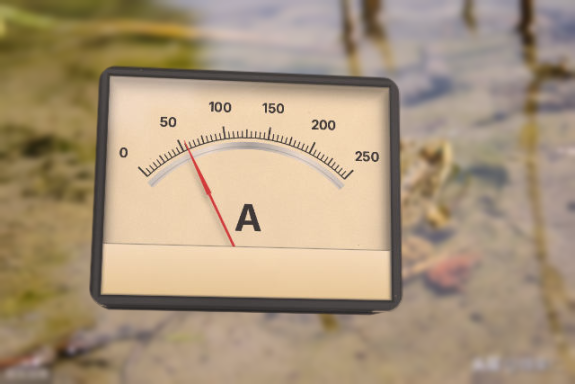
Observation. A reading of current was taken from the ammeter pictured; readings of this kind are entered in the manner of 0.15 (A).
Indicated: 55 (A)
